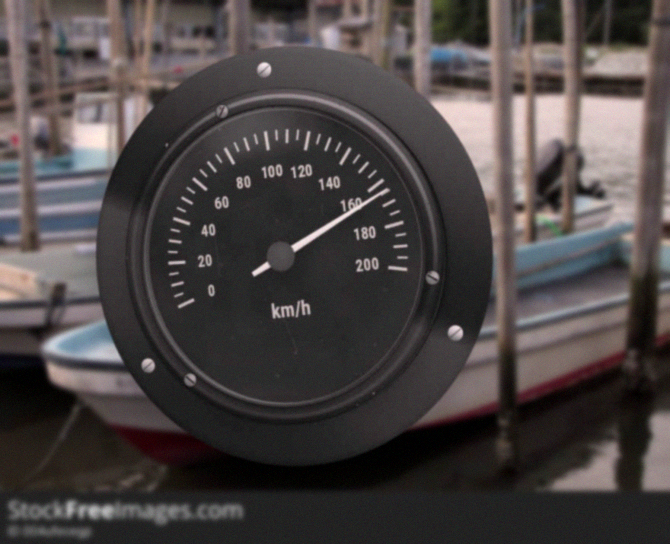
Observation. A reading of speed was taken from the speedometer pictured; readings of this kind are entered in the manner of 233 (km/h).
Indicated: 165 (km/h)
